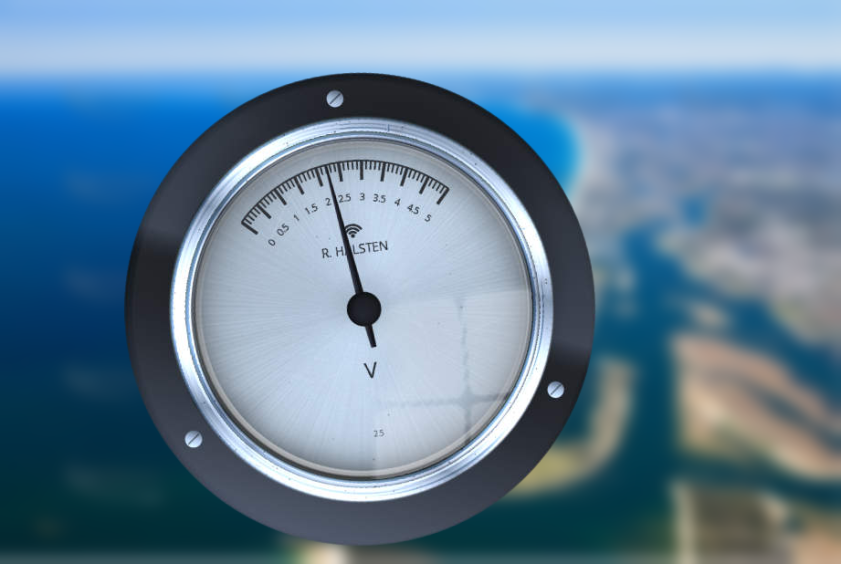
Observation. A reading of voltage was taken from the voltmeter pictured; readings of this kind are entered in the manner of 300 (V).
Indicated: 2.2 (V)
